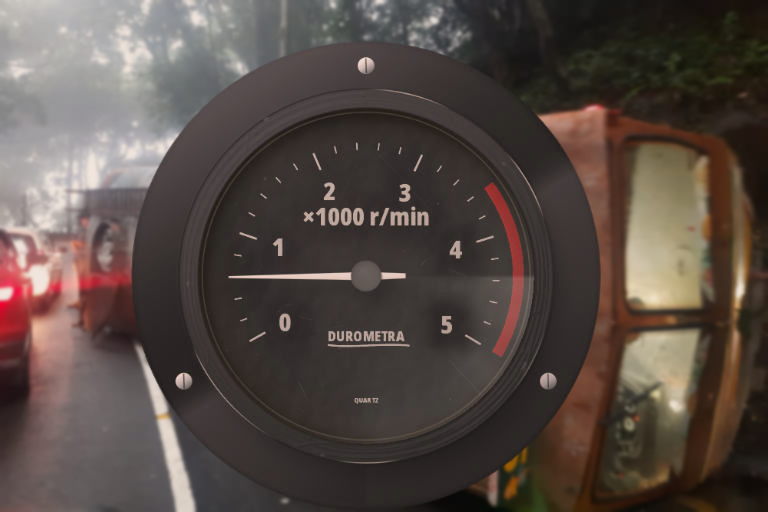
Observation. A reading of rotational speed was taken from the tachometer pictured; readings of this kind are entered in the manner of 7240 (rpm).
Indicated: 600 (rpm)
